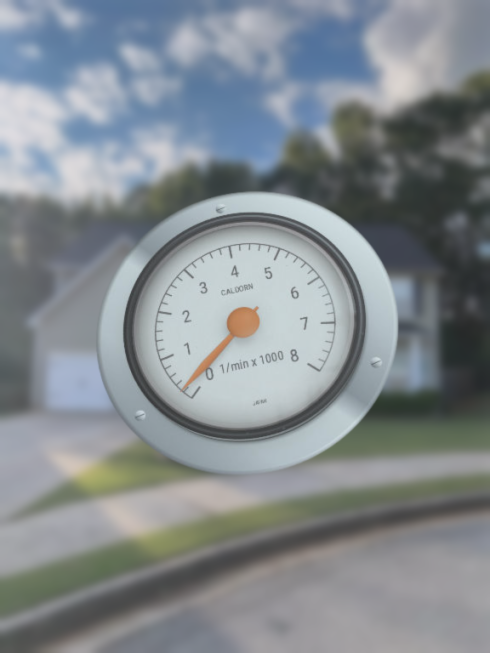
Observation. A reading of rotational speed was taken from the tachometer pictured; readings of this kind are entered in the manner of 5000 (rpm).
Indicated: 200 (rpm)
